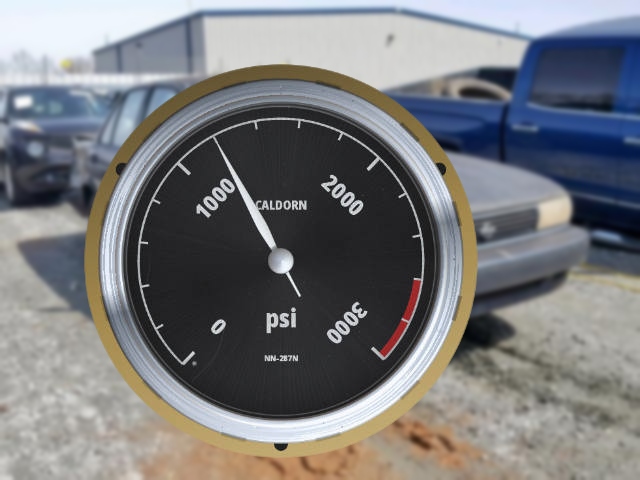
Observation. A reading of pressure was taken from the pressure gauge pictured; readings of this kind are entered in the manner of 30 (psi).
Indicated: 1200 (psi)
